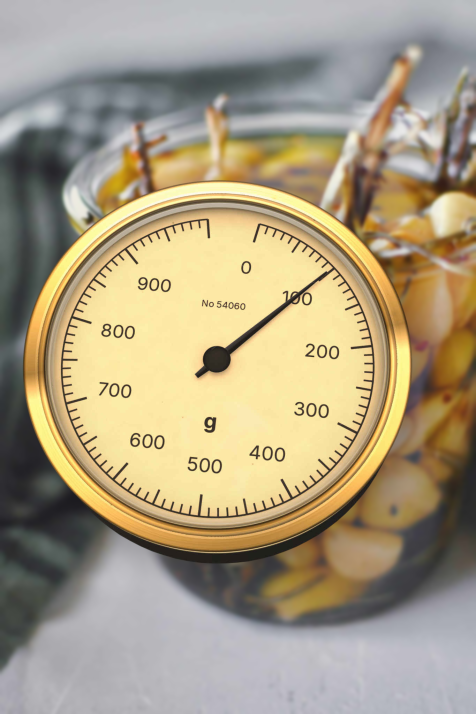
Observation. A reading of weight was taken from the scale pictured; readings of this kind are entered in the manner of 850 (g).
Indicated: 100 (g)
